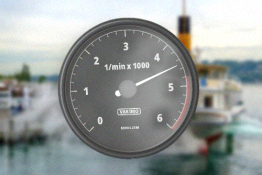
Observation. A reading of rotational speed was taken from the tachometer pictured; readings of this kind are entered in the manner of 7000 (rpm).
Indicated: 4500 (rpm)
